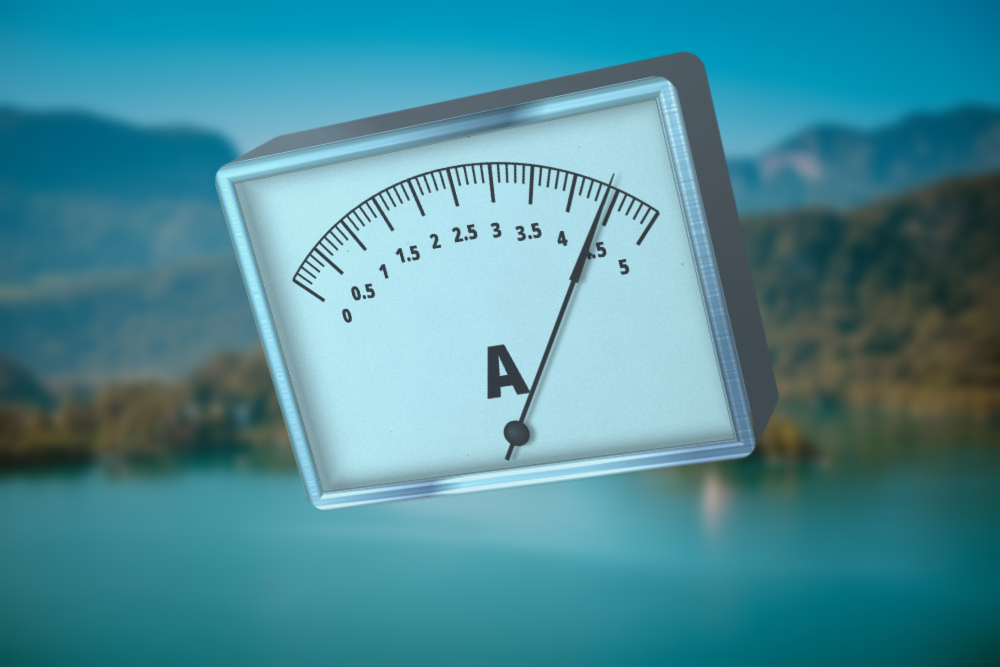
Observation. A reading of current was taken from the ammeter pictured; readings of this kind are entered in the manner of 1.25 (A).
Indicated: 4.4 (A)
